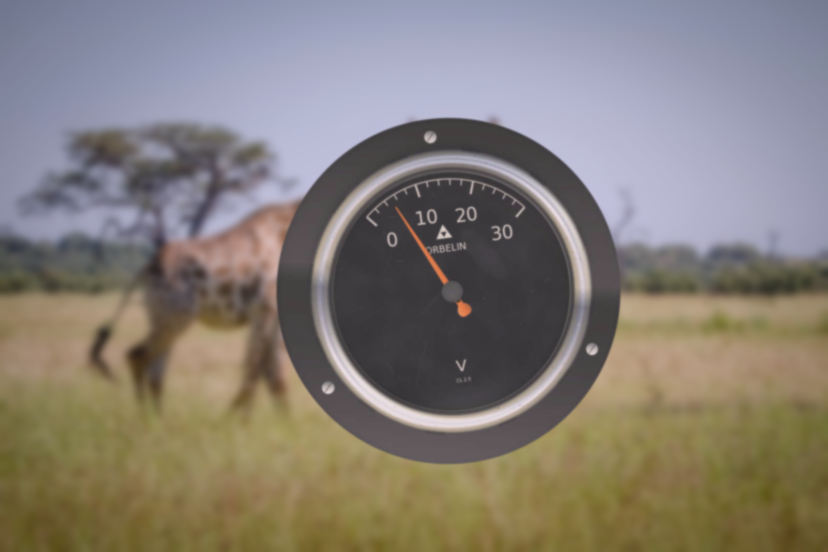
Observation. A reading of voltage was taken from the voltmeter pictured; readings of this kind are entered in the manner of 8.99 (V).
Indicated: 5 (V)
